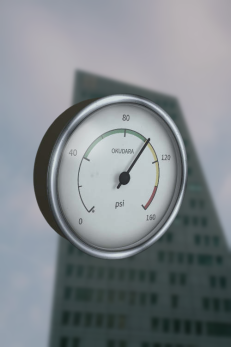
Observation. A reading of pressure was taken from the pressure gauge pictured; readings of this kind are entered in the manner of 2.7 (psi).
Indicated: 100 (psi)
